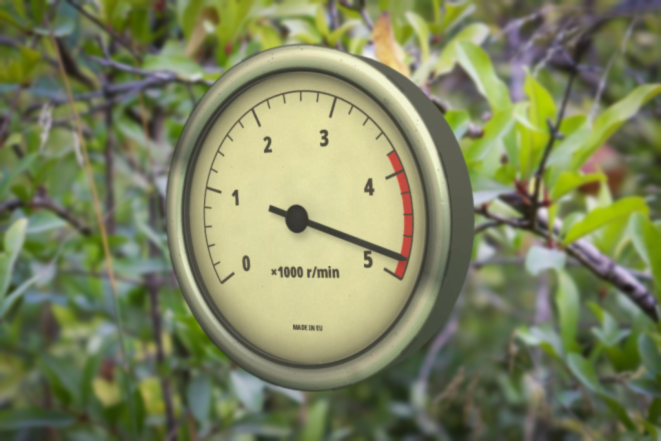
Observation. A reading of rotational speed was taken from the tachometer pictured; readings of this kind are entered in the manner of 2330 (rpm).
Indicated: 4800 (rpm)
